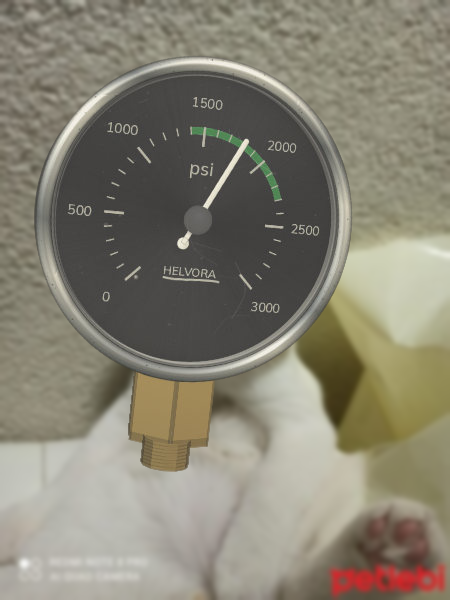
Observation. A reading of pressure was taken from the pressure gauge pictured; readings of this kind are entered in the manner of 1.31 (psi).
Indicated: 1800 (psi)
